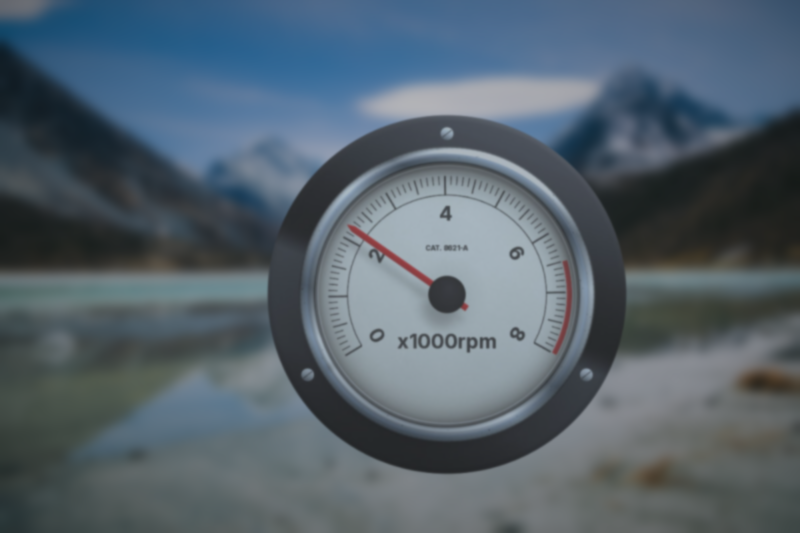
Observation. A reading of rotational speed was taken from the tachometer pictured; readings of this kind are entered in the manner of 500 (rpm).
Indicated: 2200 (rpm)
